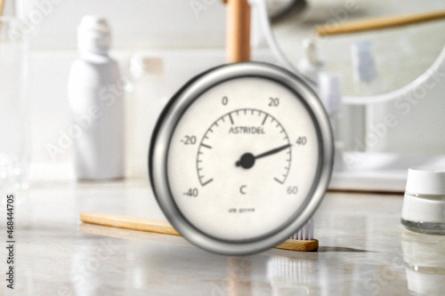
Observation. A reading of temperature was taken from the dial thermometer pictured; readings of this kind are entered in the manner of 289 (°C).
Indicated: 40 (°C)
